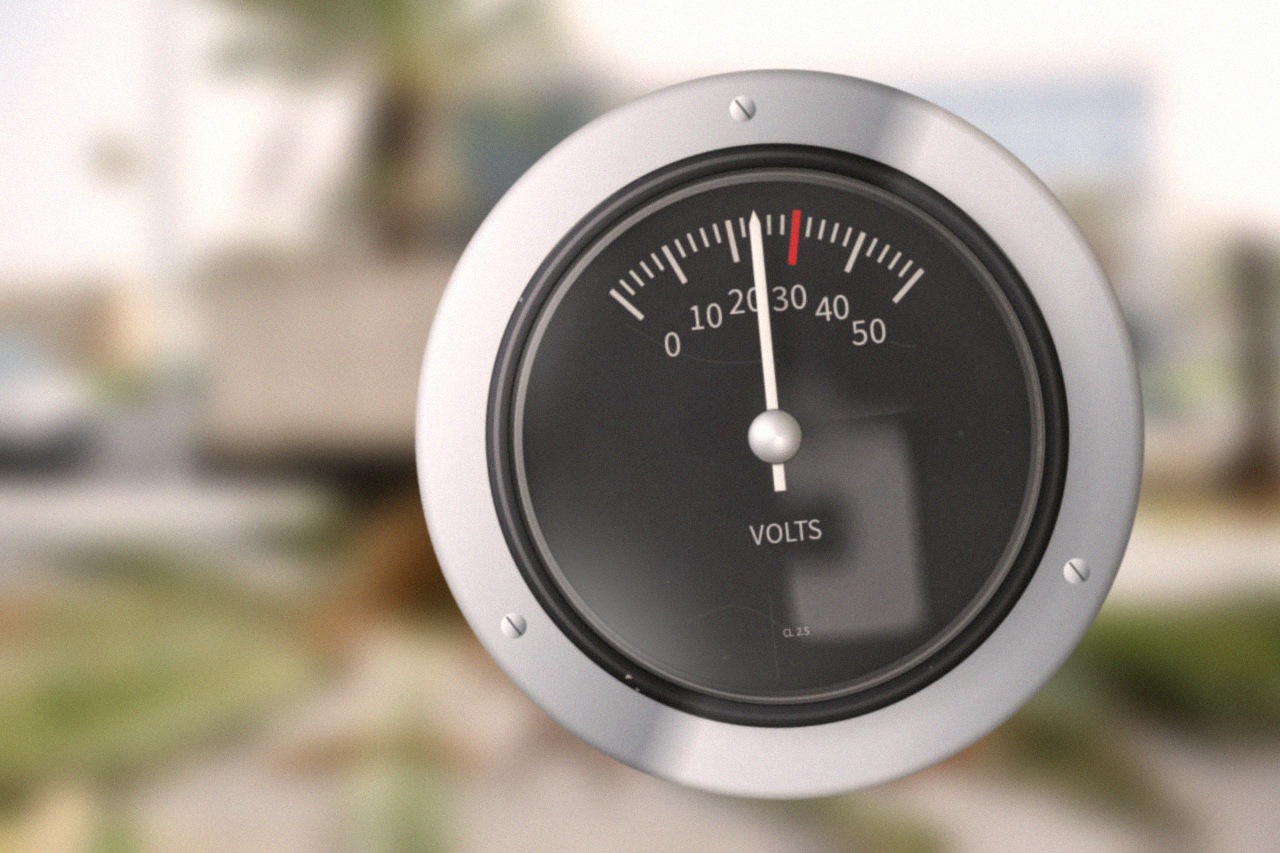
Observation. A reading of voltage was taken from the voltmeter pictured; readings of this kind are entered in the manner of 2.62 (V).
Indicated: 24 (V)
